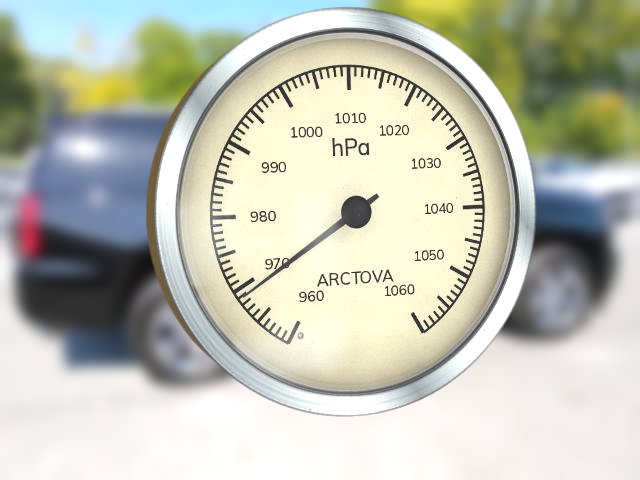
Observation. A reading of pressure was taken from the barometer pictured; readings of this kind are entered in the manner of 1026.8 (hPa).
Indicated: 969 (hPa)
